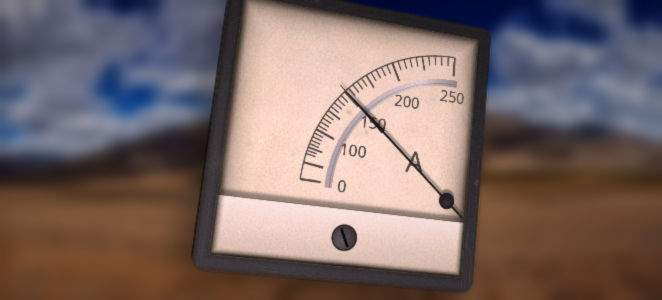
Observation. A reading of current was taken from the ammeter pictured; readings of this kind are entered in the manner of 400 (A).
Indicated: 150 (A)
